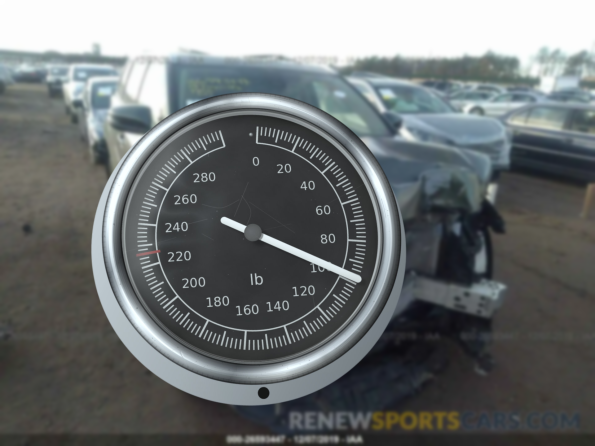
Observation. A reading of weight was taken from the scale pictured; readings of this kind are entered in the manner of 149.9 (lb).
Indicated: 98 (lb)
